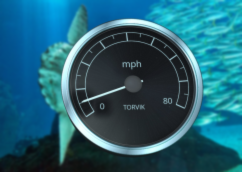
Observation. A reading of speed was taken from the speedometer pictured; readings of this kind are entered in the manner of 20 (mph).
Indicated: 5 (mph)
